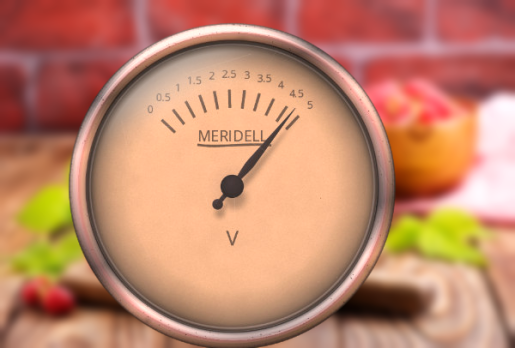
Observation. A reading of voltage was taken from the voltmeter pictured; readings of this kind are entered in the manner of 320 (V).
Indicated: 4.75 (V)
